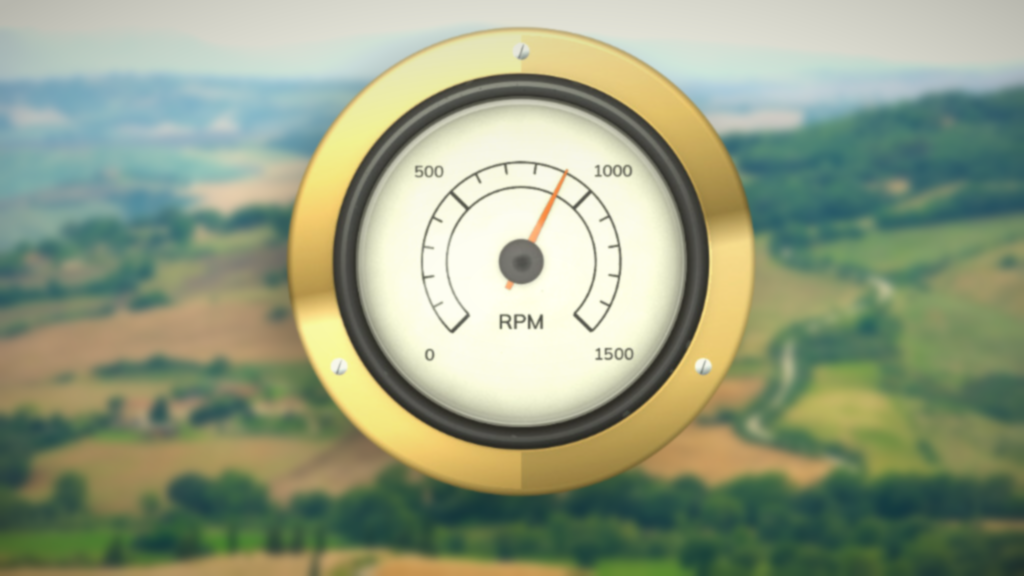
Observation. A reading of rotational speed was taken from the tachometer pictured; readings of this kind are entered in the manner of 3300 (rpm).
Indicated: 900 (rpm)
